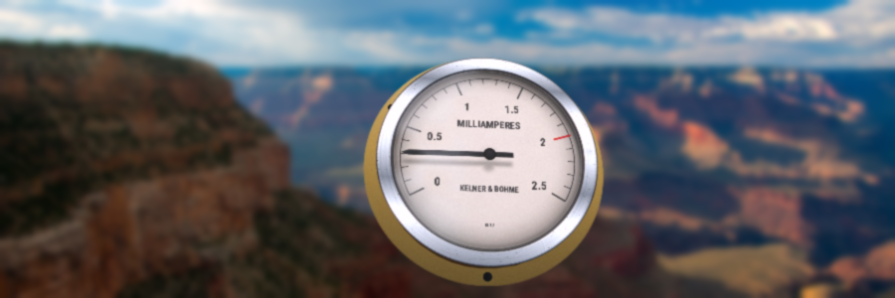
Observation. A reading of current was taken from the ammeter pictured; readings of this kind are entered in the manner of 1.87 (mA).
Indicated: 0.3 (mA)
